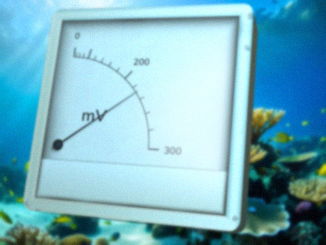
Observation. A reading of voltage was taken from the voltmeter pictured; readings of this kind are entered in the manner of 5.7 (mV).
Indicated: 230 (mV)
